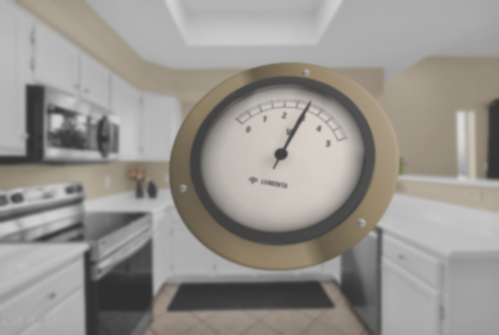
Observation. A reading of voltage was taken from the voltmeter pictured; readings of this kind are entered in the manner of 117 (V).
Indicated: 3 (V)
